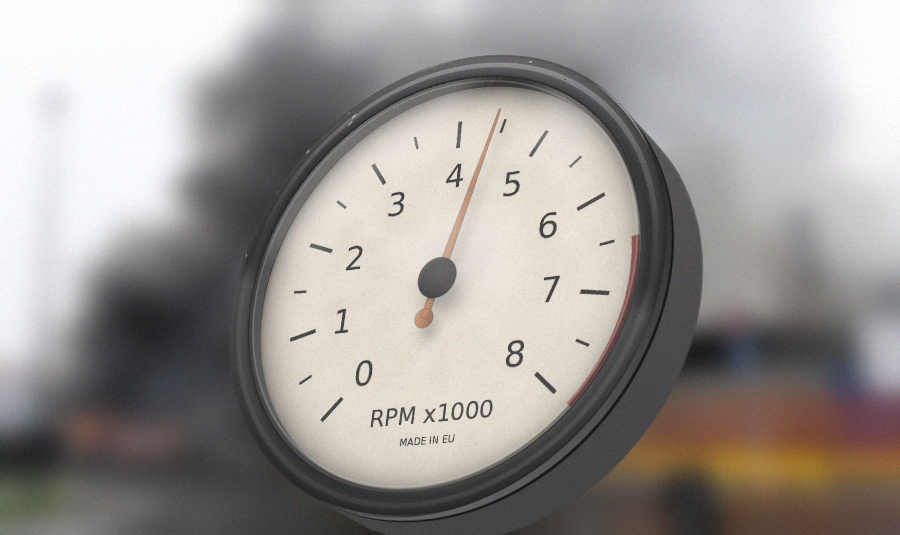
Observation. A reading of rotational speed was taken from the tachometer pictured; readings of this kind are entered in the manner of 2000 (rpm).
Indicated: 4500 (rpm)
